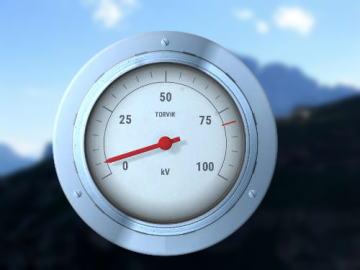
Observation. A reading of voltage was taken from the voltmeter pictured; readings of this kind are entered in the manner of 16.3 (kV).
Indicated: 5 (kV)
